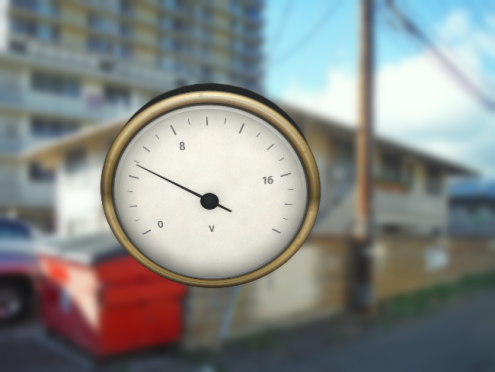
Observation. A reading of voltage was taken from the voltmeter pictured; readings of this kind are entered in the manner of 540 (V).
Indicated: 5 (V)
